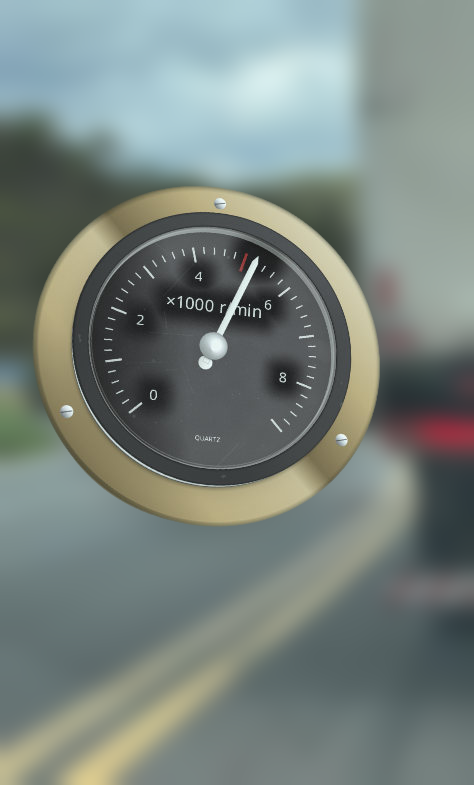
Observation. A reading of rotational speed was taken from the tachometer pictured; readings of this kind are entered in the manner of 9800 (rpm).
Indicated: 5200 (rpm)
